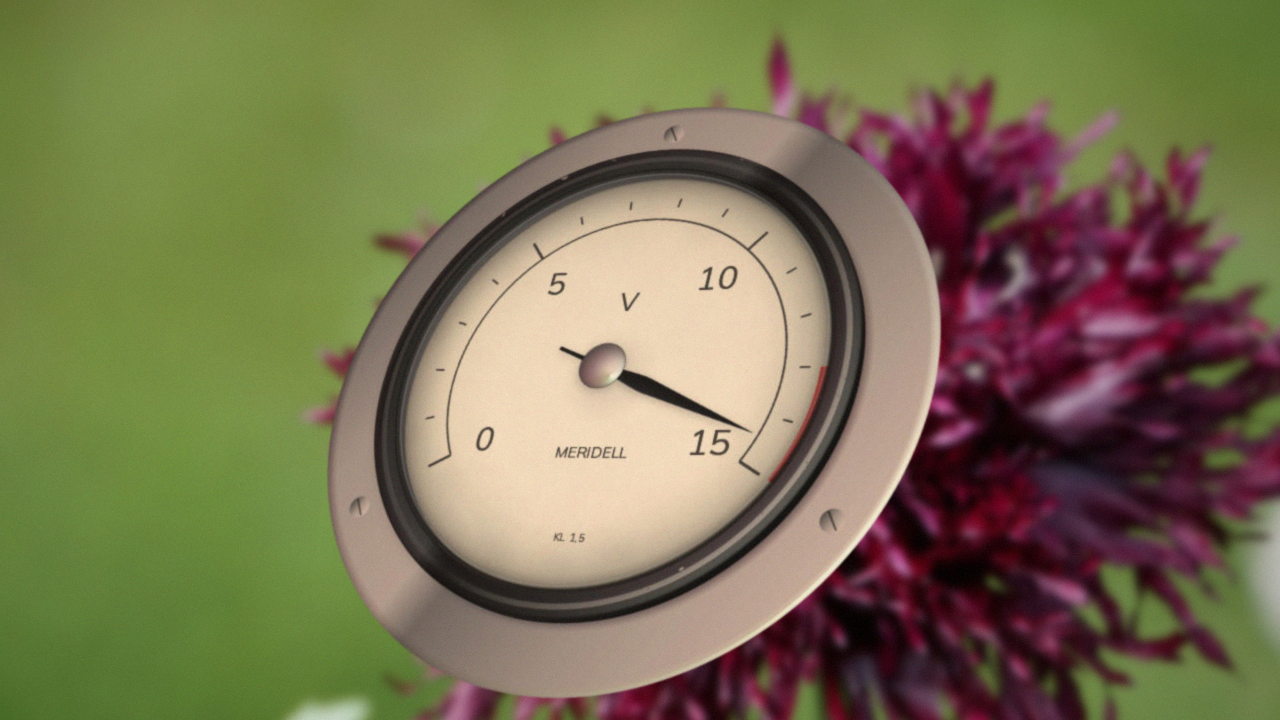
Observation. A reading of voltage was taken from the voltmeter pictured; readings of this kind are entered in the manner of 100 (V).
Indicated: 14.5 (V)
